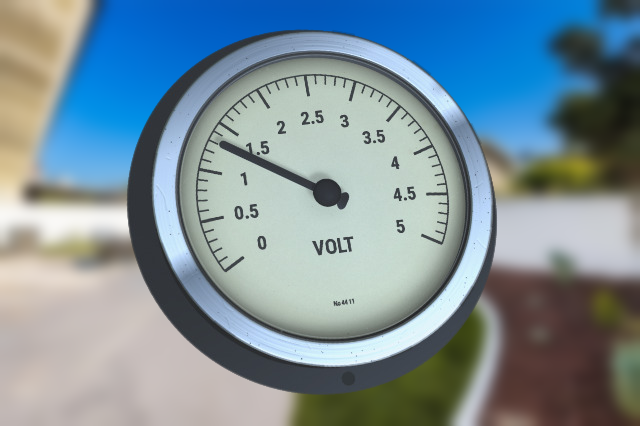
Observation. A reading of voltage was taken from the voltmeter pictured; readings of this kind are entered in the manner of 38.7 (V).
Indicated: 1.3 (V)
